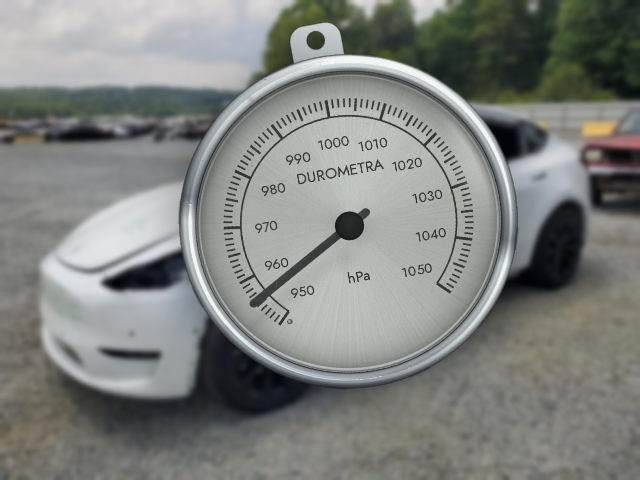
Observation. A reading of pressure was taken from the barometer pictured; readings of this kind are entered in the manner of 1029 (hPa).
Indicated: 956 (hPa)
